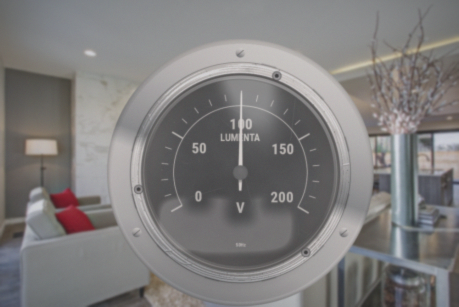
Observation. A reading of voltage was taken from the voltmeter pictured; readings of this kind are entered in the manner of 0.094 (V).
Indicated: 100 (V)
